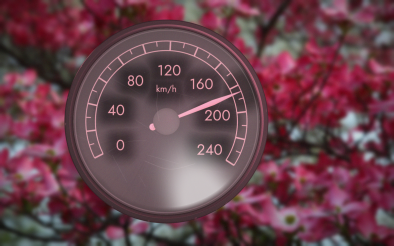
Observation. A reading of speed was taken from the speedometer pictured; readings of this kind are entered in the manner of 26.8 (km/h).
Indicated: 185 (km/h)
